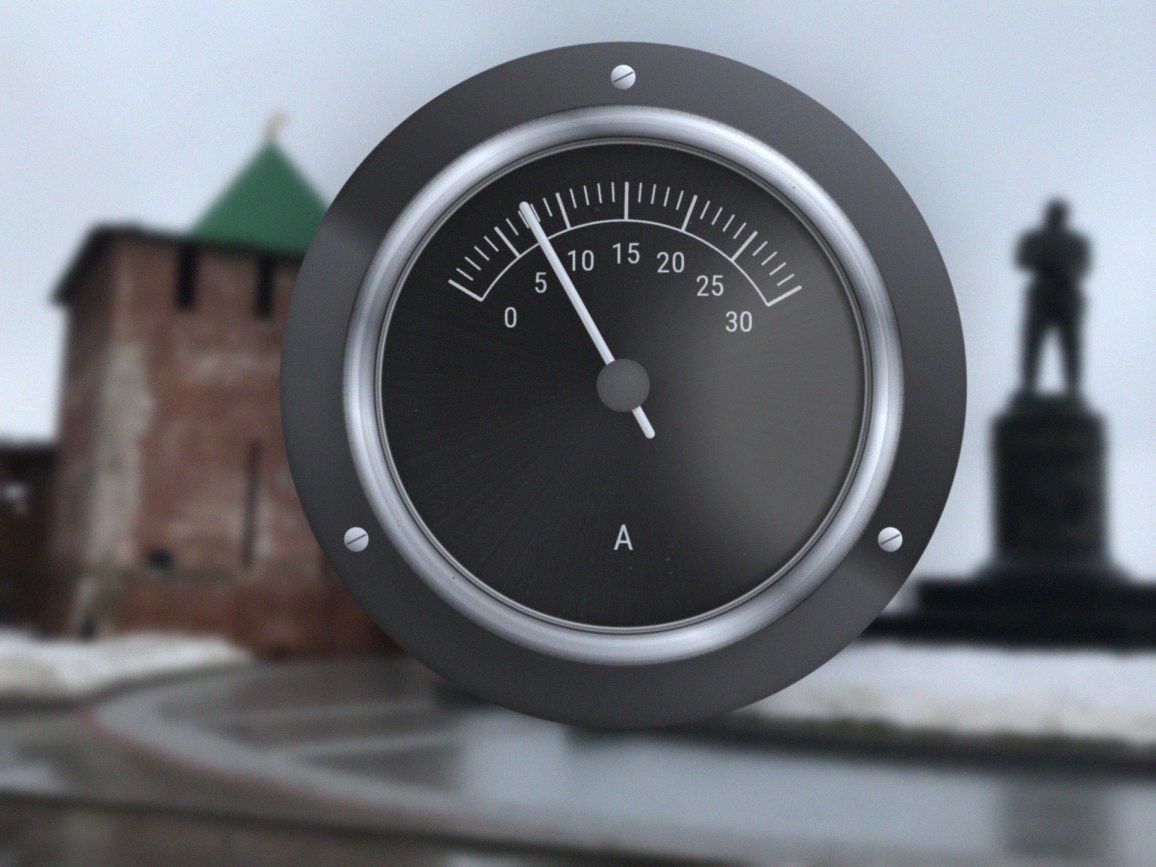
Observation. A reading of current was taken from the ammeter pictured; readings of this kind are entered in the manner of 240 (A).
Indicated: 7.5 (A)
